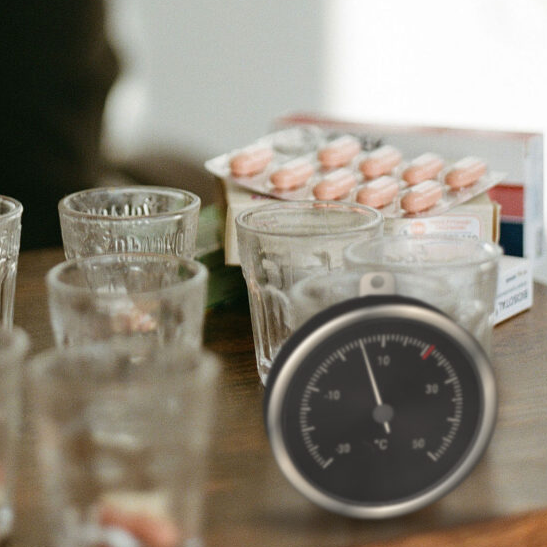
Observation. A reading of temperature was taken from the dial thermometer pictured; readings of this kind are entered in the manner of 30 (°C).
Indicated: 5 (°C)
